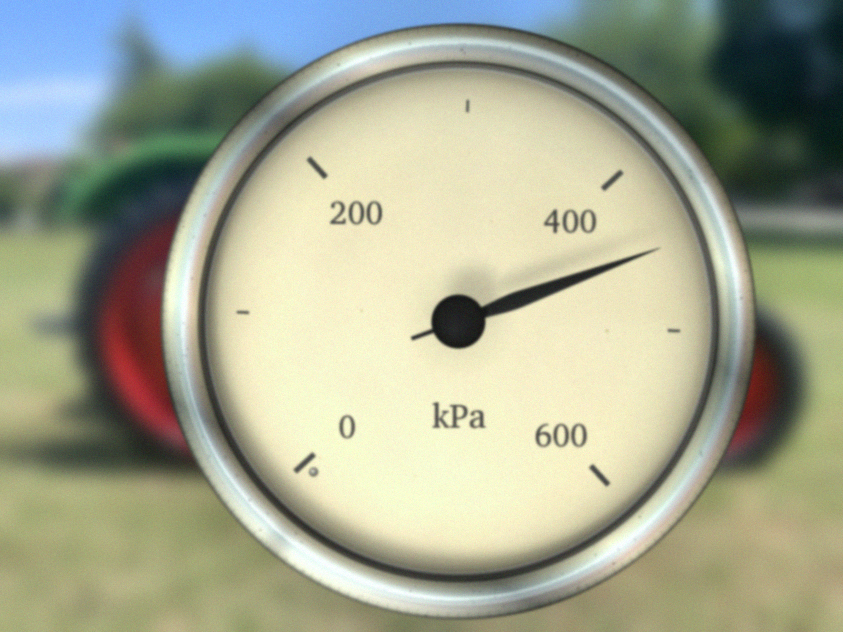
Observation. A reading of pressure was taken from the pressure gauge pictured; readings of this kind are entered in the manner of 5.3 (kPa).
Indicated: 450 (kPa)
